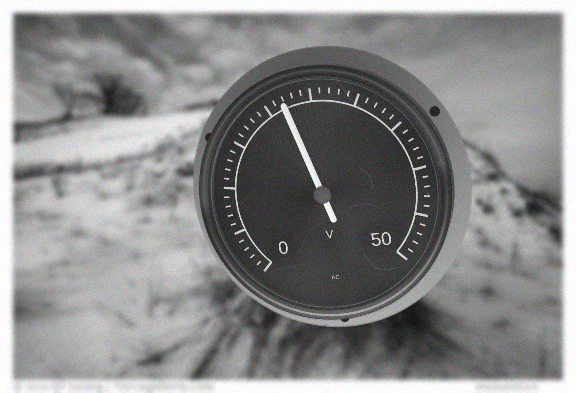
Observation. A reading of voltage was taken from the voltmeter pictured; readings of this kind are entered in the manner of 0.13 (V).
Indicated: 22 (V)
